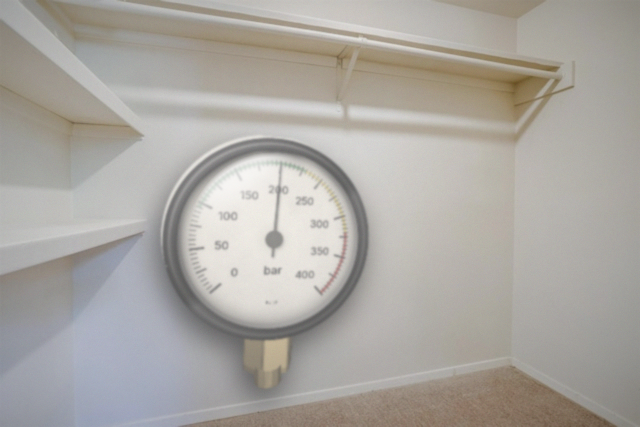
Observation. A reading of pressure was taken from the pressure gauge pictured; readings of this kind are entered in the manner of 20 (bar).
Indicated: 200 (bar)
